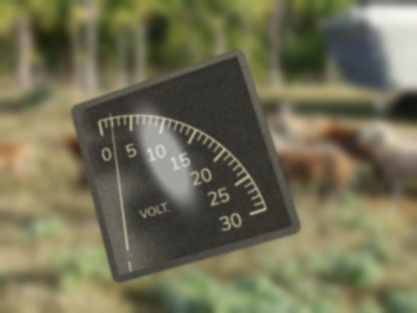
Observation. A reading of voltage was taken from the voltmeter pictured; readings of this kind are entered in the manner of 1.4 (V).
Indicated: 2 (V)
